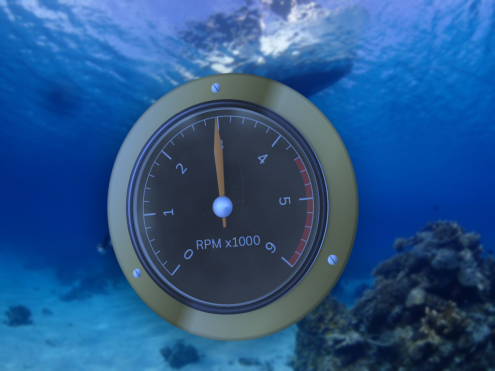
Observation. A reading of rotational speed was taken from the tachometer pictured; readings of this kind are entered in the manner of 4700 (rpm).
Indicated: 3000 (rpm)
